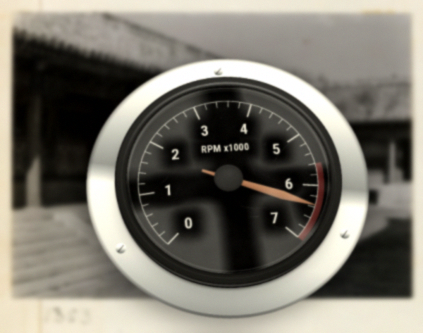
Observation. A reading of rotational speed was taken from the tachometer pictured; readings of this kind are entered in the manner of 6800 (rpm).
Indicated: 6400 (rpm)
